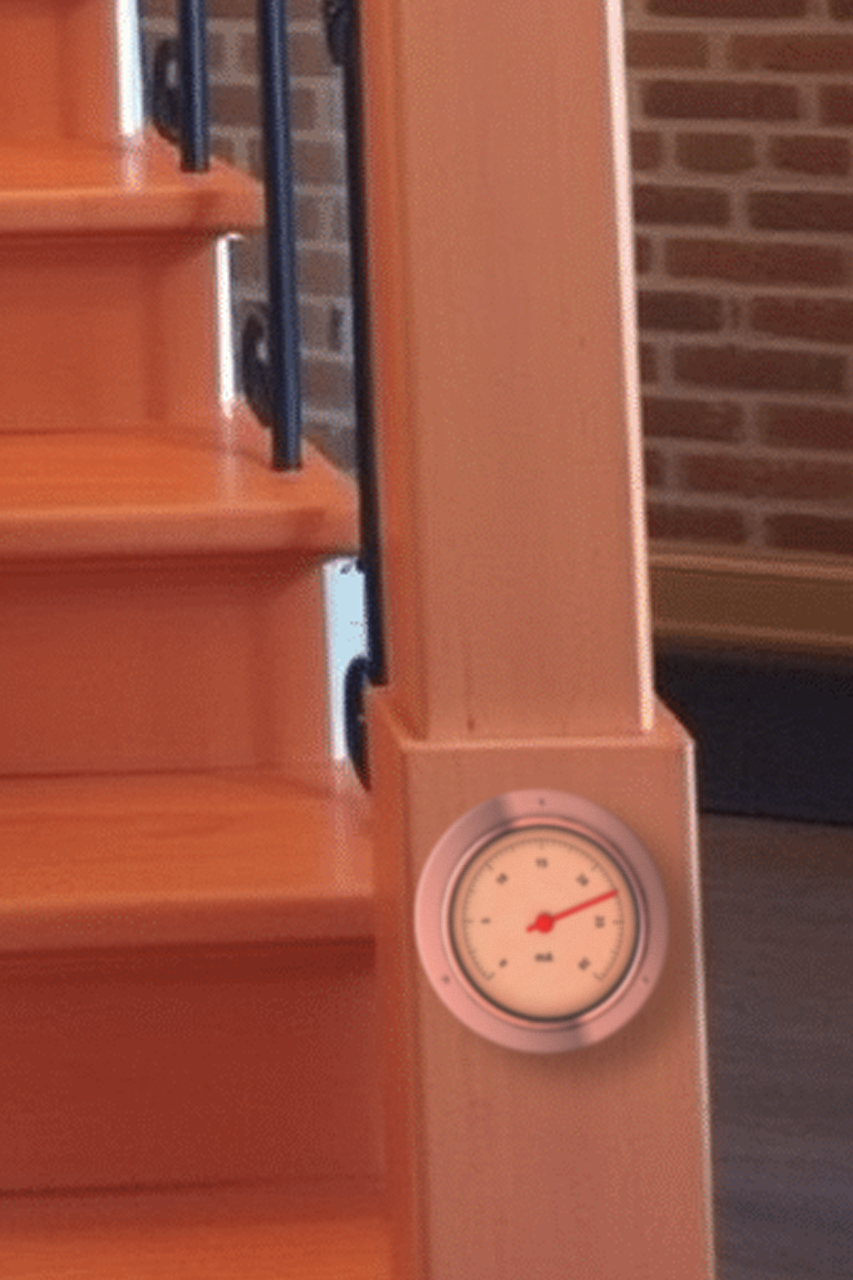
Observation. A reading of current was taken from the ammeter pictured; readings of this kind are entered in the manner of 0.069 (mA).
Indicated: 22.5 (mA)
